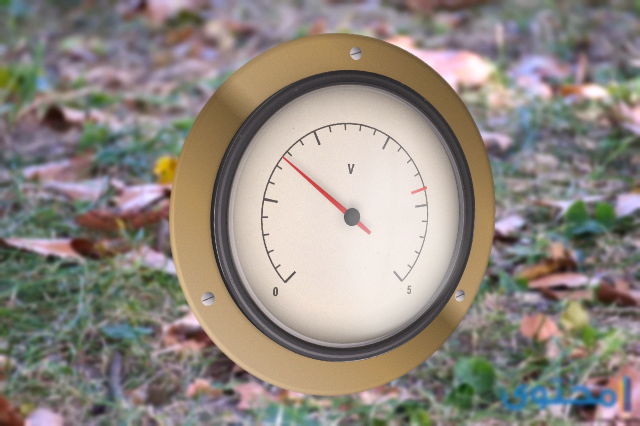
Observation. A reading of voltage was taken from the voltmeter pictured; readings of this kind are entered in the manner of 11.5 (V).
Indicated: 1.5 (V)
